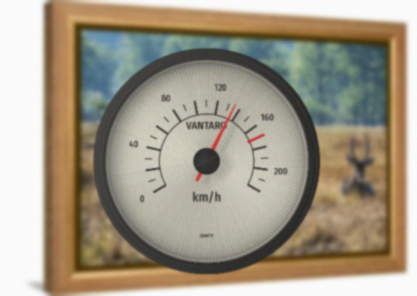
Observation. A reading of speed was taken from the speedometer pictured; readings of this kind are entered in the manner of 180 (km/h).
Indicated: 135 (km/h)
